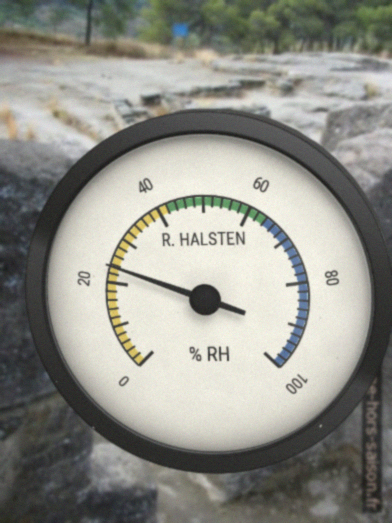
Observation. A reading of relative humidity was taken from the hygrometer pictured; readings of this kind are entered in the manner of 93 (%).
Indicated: 24 (%)
